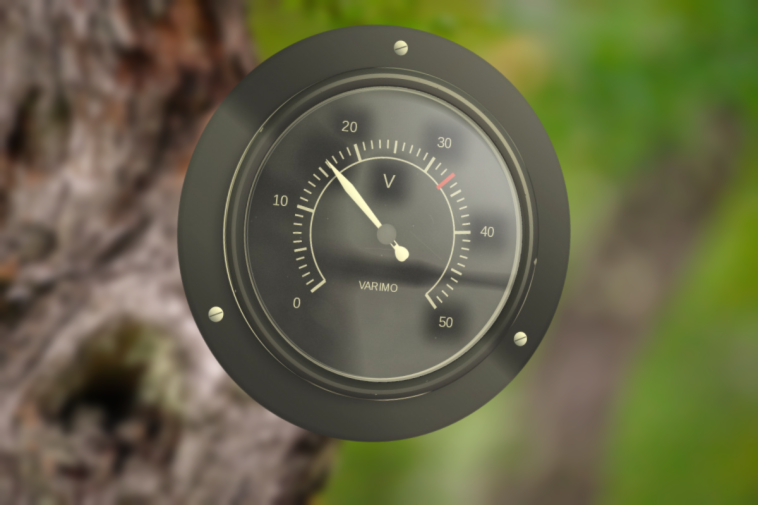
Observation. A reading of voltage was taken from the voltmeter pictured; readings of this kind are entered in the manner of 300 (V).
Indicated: 16 (V)
